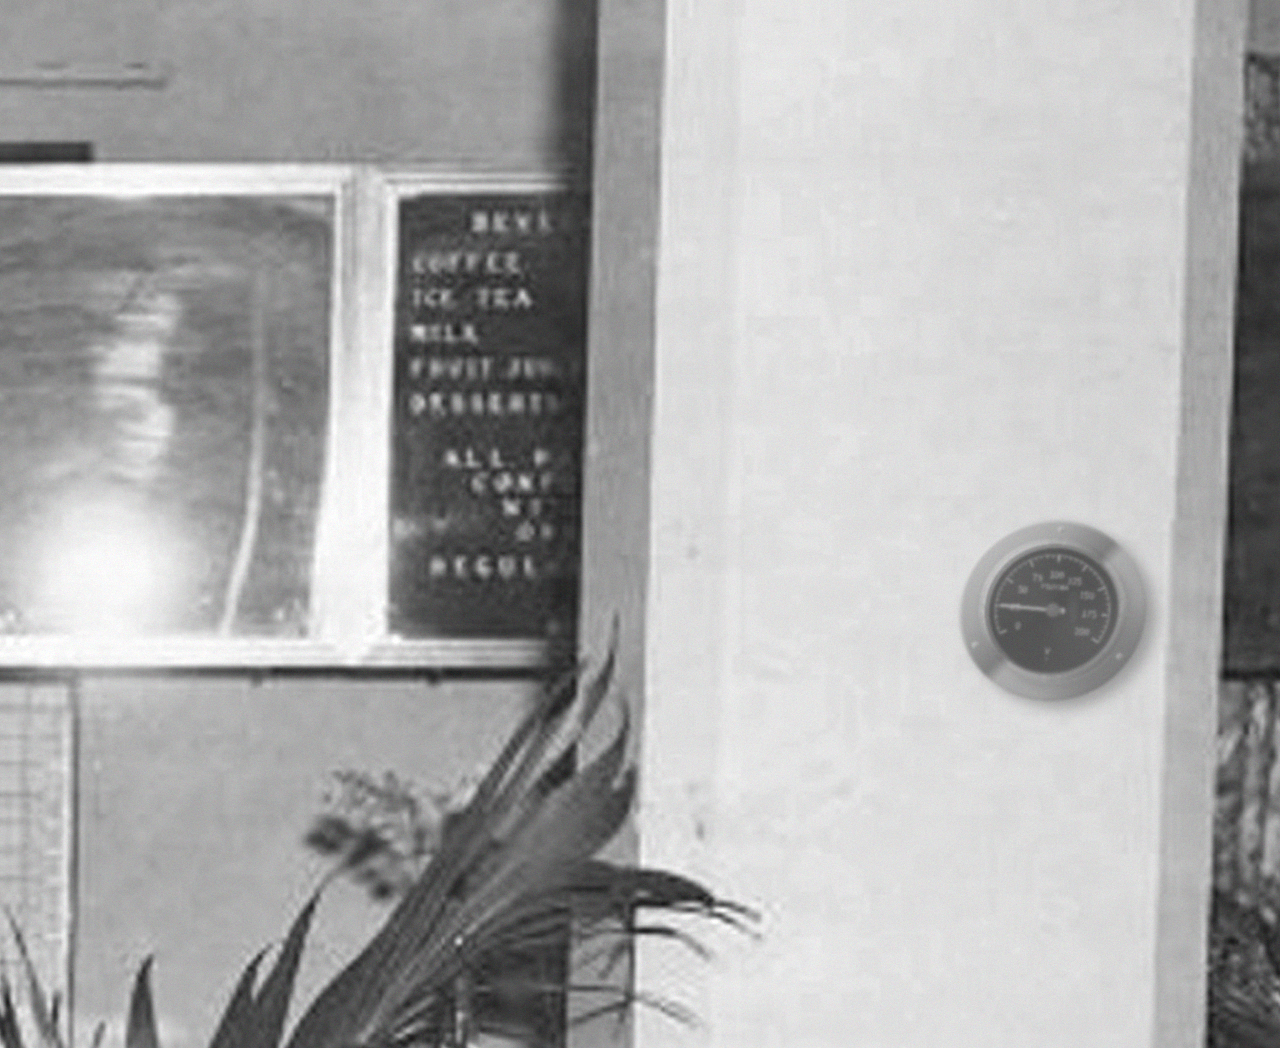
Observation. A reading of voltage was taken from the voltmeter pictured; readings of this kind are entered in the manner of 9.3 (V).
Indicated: 25 (V)
